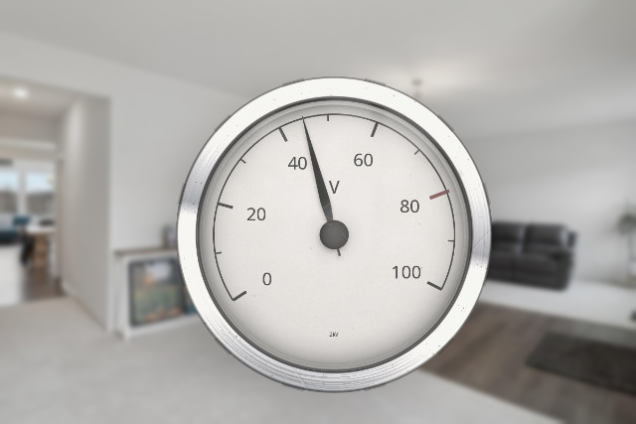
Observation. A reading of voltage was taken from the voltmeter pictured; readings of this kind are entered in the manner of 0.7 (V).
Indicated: 45 (V)
